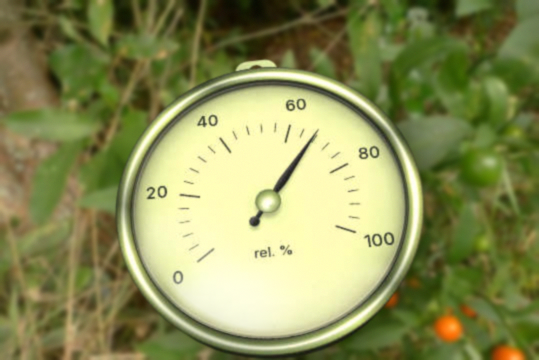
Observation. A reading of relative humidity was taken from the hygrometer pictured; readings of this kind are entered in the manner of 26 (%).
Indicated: 68 (%)
